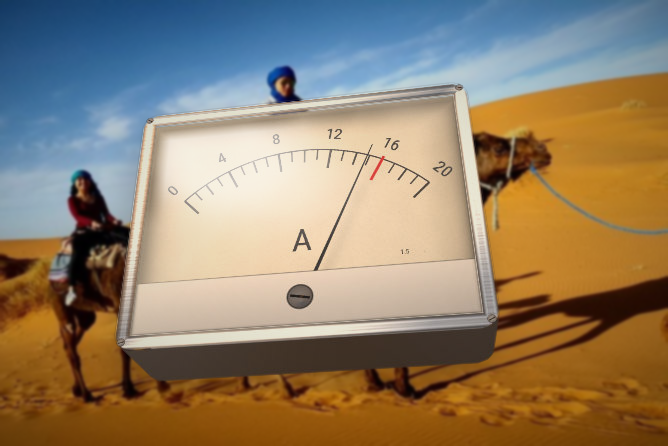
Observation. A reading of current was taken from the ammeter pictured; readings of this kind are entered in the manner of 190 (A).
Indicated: 15 (A)
